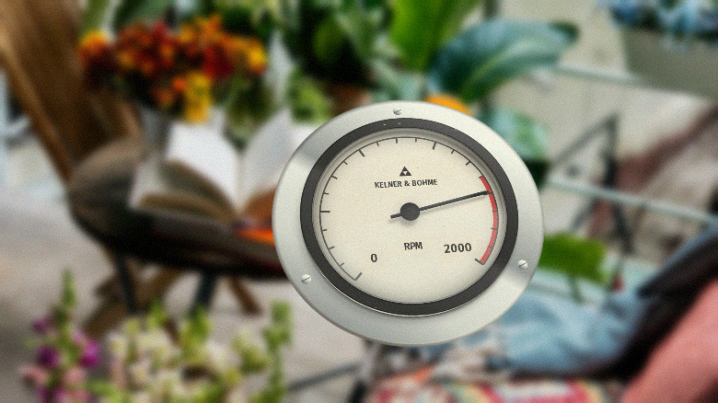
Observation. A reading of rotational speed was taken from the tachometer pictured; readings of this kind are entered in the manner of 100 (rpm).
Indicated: 1600 (rpm)
